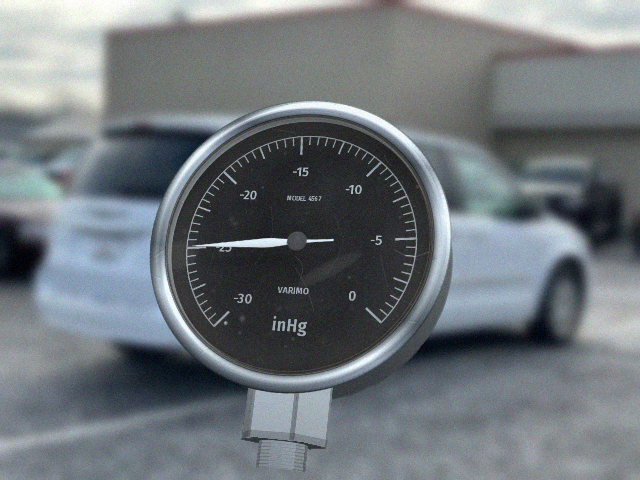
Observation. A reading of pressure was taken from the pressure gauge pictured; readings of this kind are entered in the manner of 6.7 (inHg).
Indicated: -25 (inHg)
